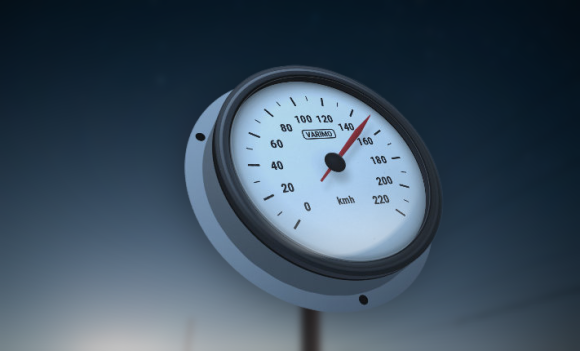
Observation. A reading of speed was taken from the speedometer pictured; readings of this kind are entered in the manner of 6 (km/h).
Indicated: 150 (km/h)
